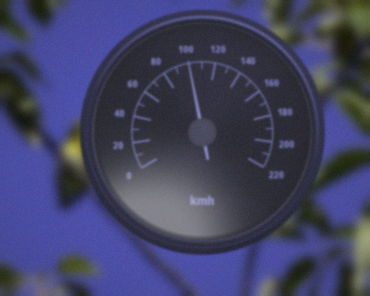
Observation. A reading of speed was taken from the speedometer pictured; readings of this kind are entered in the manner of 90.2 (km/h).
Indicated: 100 (km/h)
